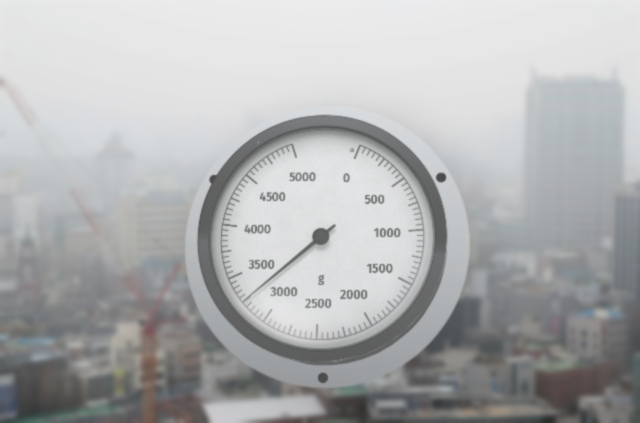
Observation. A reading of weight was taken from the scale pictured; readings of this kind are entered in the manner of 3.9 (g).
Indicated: 3250 (g)
